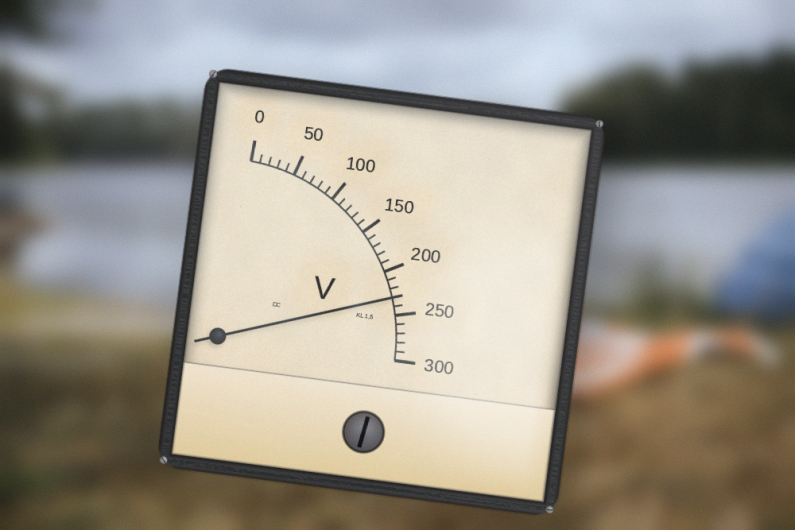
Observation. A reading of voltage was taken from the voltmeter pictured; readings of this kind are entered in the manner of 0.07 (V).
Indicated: 230 (V)
